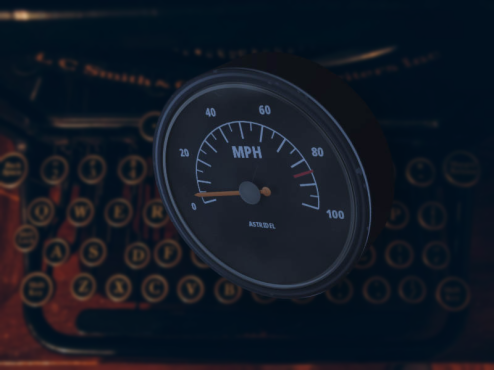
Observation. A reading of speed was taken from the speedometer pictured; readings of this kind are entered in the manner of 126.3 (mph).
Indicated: 5 (mph)
